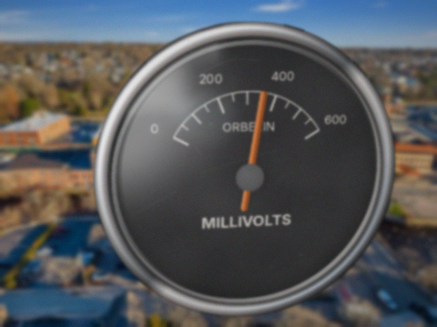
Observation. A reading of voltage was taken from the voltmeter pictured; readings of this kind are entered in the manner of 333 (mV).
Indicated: 350 (mV)
